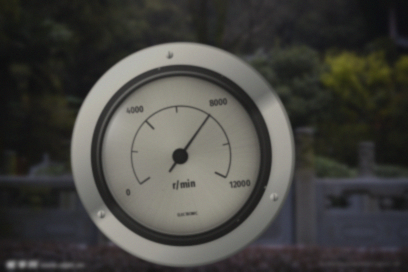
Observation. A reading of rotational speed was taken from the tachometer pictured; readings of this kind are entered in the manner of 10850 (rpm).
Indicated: 8000 (rpm)
